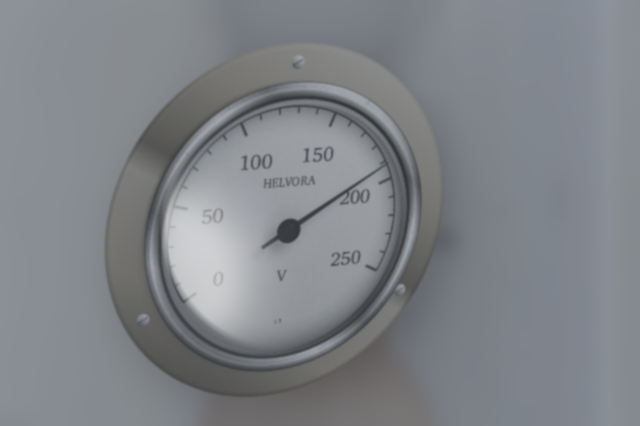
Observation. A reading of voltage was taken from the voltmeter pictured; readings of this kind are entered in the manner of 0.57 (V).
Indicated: 190 (V)
